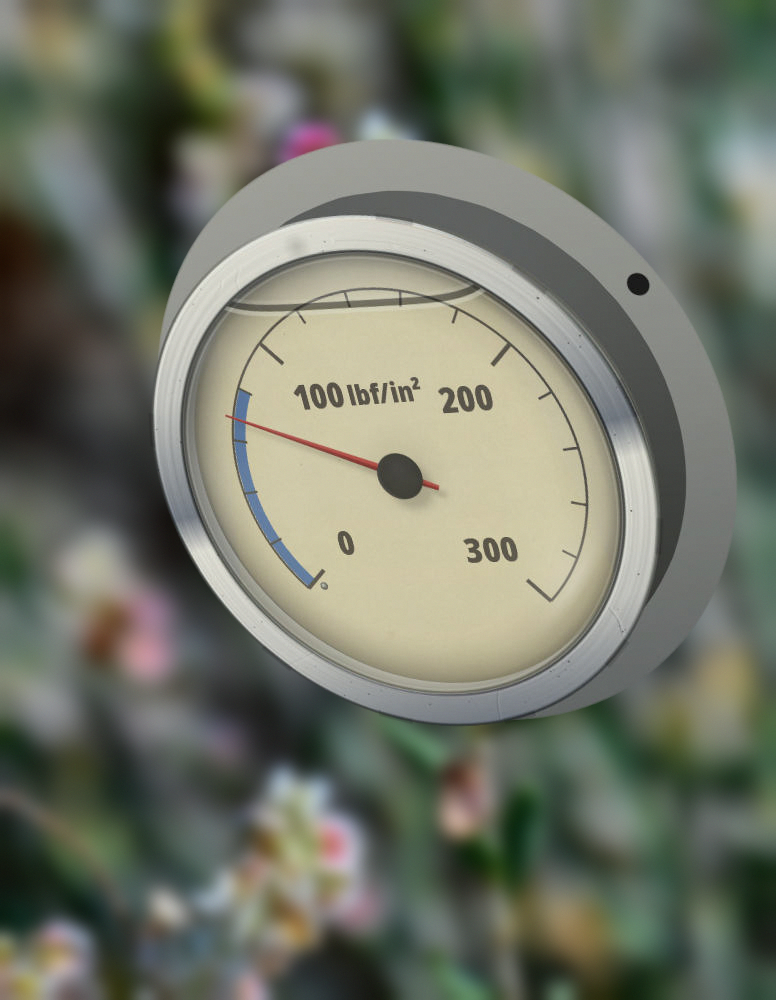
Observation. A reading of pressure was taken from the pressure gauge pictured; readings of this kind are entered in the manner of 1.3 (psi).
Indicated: 70 (psi)
